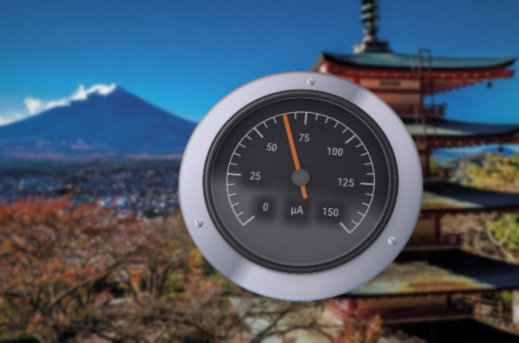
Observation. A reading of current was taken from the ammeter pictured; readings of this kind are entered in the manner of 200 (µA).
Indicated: 65 (µA)
